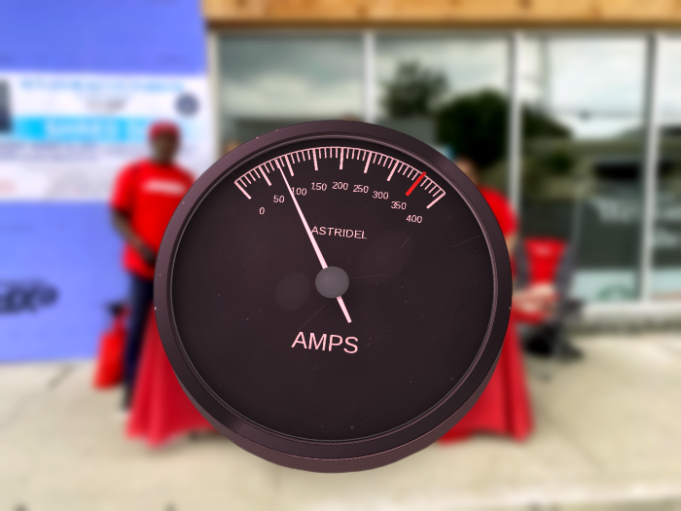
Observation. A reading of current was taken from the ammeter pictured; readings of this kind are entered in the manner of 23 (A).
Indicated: 80 (A)
